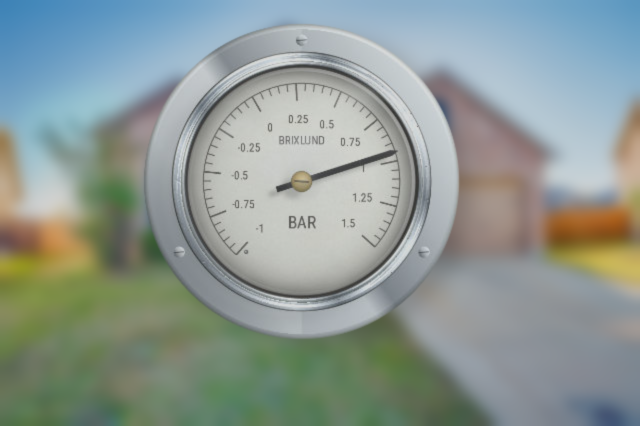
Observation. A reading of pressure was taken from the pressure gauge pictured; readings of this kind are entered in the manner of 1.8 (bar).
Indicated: 0.95 (bar)
